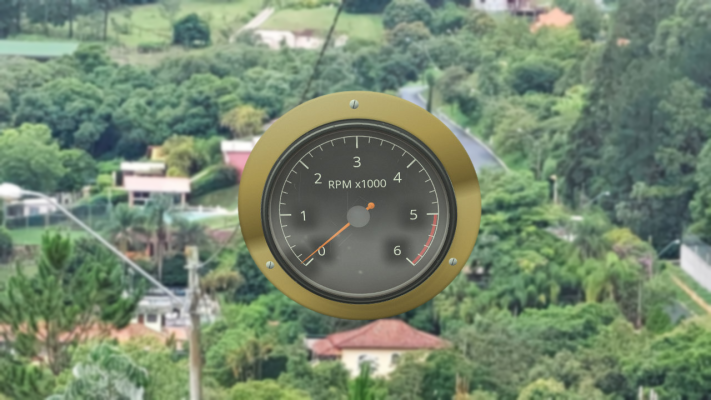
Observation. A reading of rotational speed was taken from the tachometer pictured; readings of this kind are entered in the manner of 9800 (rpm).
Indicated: 100 (rpm)
